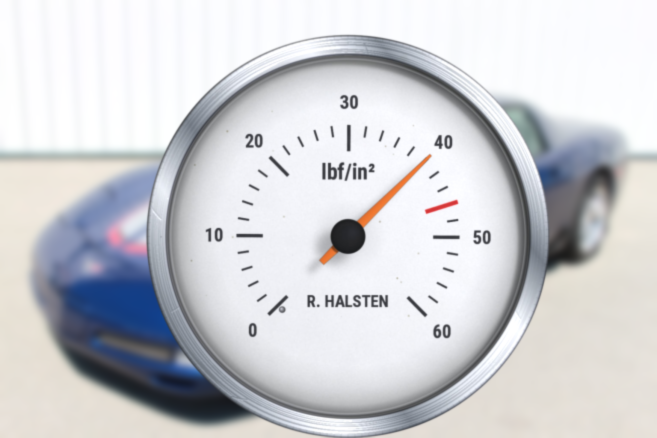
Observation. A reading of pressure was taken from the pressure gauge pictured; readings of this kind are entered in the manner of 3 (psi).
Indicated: 40 (psi)
